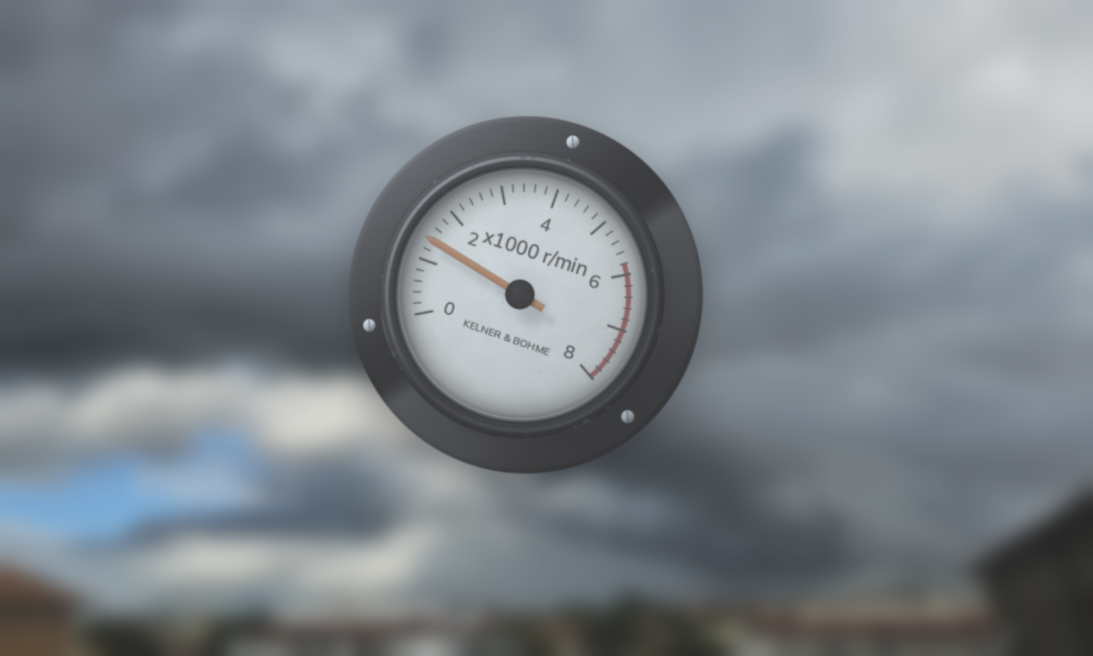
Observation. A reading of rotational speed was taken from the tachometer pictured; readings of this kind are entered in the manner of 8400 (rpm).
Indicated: 1400 (rpm)
